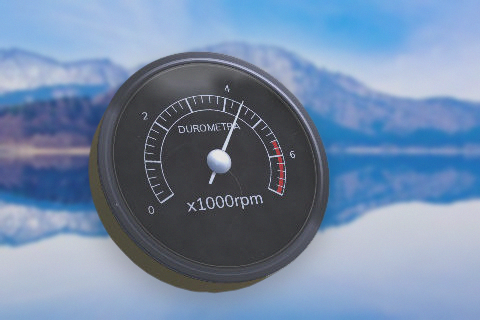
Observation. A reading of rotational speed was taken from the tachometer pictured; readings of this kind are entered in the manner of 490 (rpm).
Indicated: 4400 (rpm)
